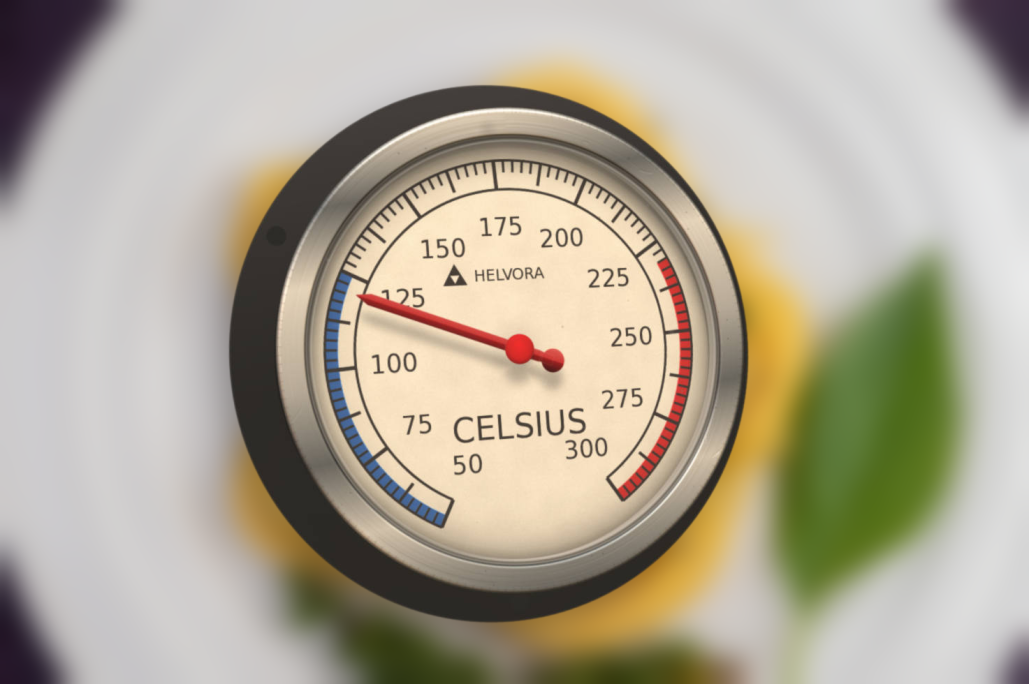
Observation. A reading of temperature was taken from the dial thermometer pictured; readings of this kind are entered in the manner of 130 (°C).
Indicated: 120 (°C)
